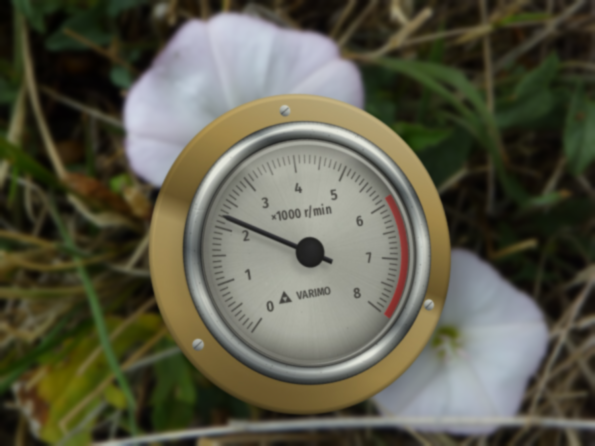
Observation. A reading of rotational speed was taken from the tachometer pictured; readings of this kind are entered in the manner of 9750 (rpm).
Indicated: 2200 (rpm)
